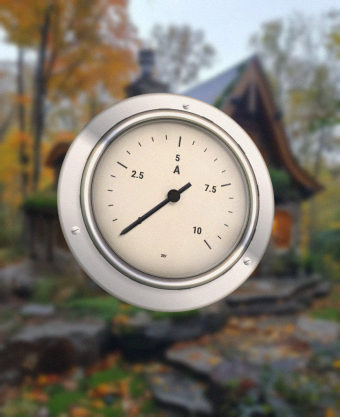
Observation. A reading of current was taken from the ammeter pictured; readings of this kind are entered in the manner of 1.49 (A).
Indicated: 0 (A)
